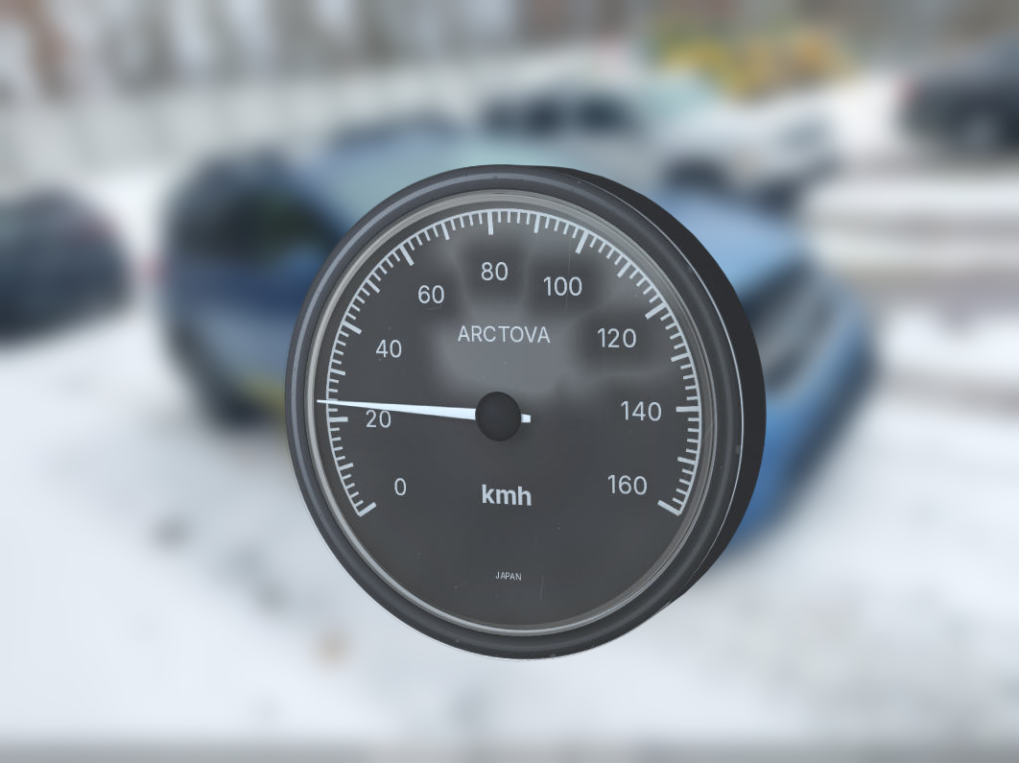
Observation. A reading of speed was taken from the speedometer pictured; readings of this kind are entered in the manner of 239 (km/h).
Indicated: 24 (km/h)
